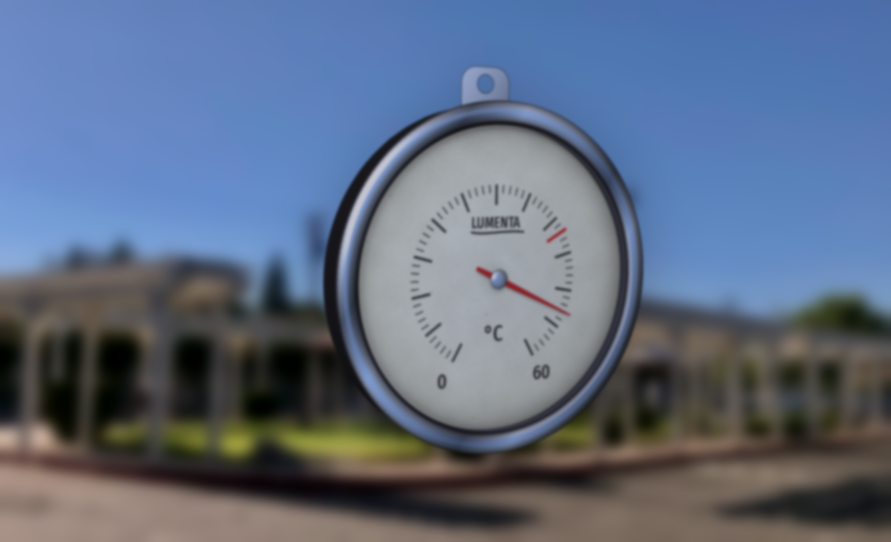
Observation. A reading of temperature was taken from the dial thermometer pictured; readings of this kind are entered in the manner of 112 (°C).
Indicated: 53 (°C)
